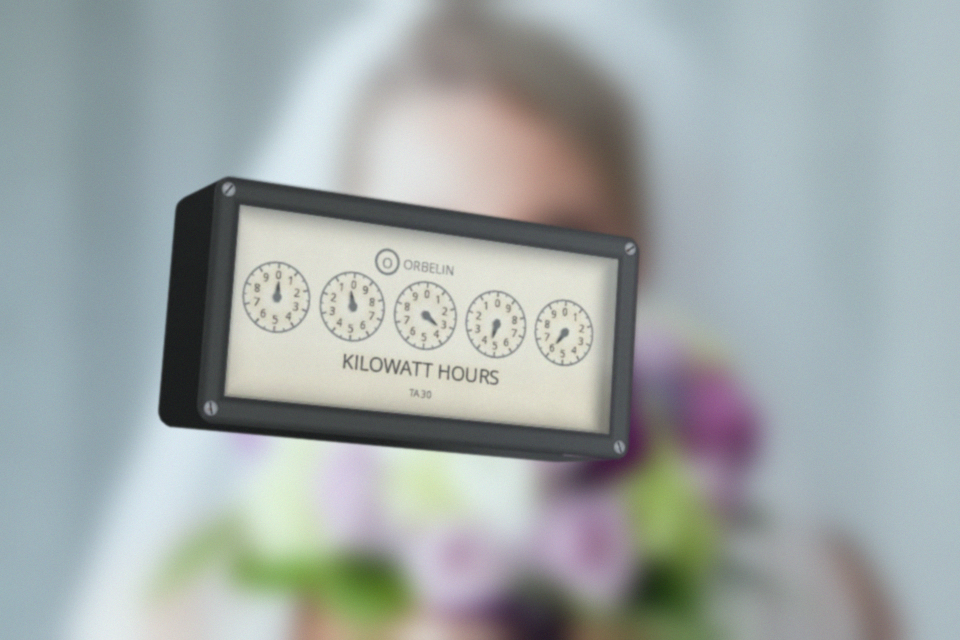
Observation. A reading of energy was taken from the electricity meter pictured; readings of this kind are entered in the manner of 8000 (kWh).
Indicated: 346 (kWh)
